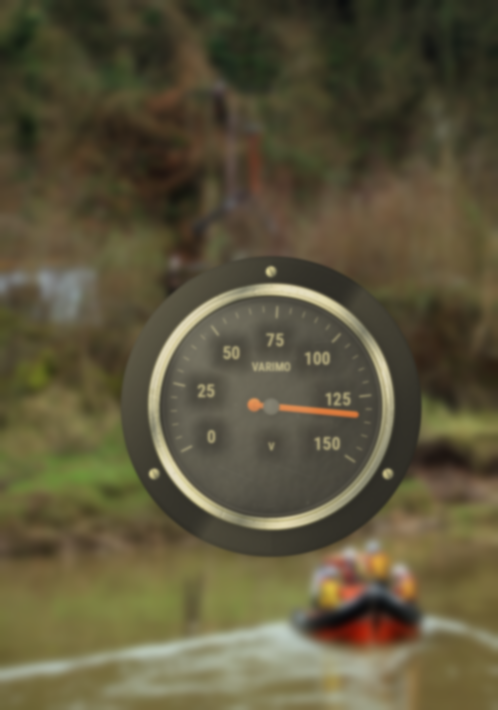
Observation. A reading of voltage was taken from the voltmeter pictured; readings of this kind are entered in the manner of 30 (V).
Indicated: 132.5 (V)
